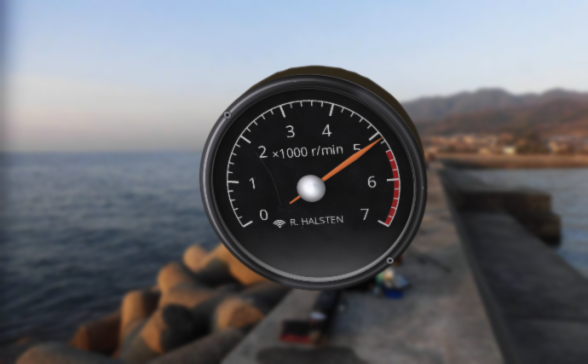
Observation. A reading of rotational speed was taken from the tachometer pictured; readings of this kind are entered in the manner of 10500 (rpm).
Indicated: 5100 (rpm)
